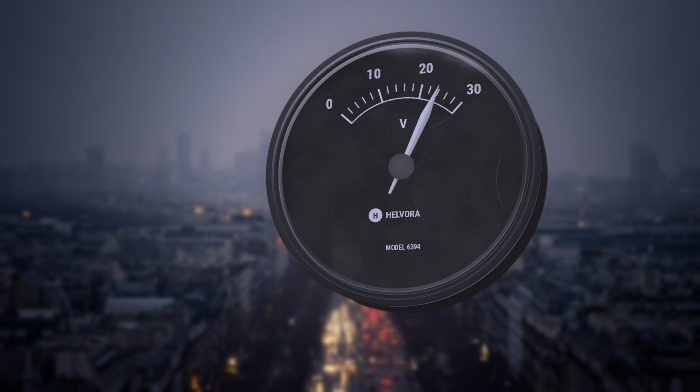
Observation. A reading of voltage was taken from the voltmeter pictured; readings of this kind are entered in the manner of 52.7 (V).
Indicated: 24 (V)
